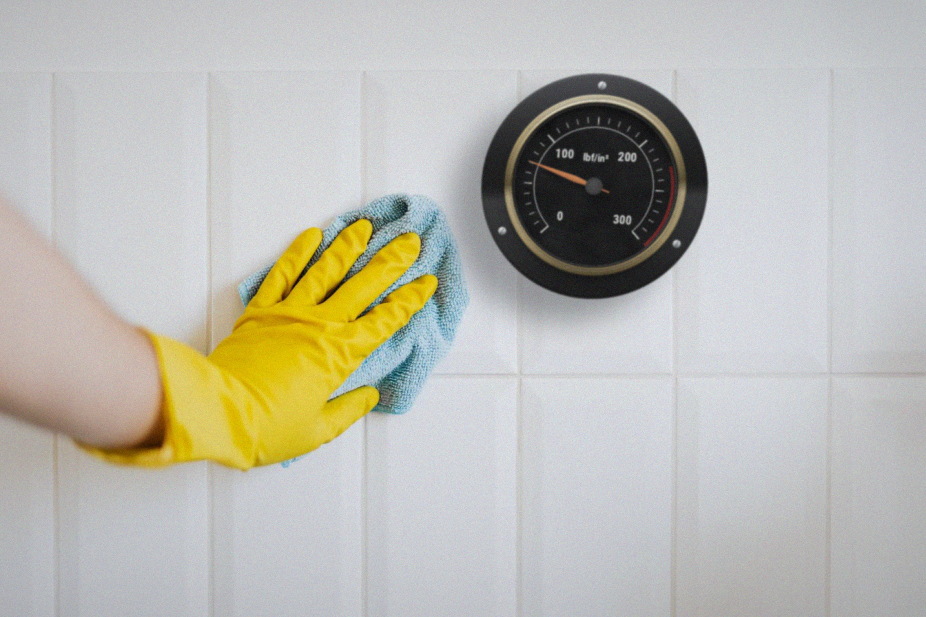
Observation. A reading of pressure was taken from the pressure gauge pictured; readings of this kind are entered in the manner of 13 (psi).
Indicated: 70 (psi)
